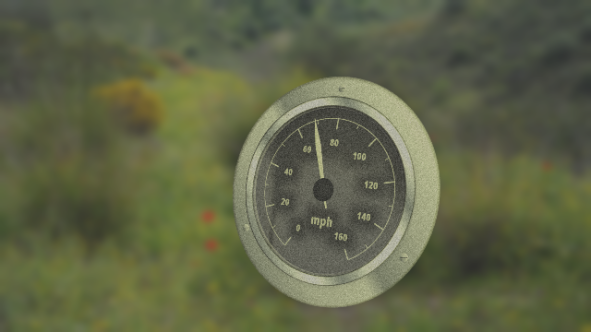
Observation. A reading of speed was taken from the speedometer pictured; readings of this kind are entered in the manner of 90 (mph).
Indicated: 70 (mph)
